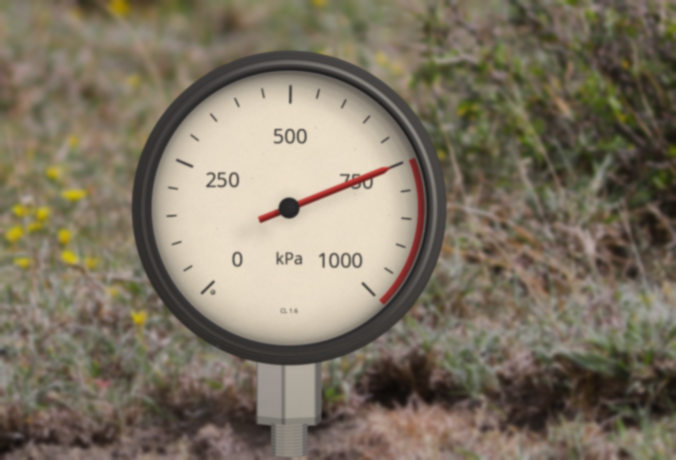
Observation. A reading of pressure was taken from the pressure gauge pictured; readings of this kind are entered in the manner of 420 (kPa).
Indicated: 750 (kPa)
